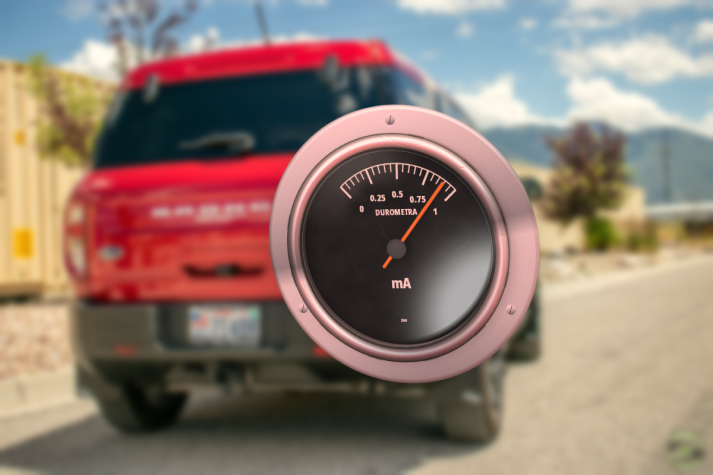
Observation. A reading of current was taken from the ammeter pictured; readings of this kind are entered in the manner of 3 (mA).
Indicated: 0.9 (mA)
